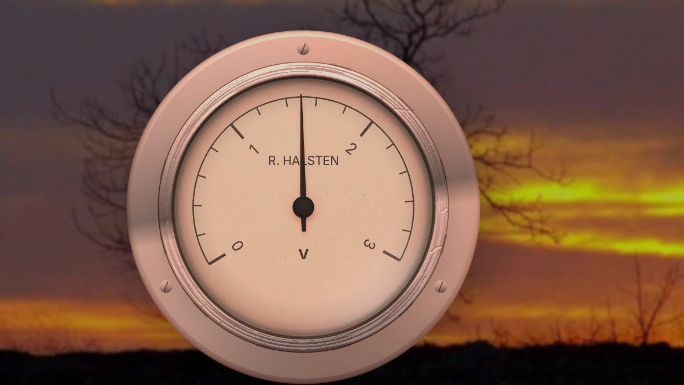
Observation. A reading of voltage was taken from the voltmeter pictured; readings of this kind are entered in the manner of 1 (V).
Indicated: 1.5 (V)
